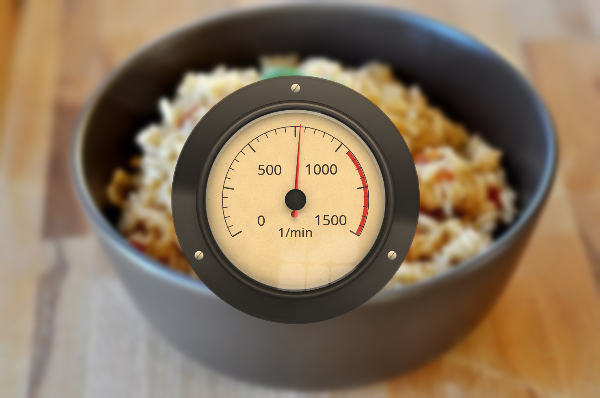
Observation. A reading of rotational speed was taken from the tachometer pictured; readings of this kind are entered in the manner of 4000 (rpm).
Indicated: 775 (rpm)
